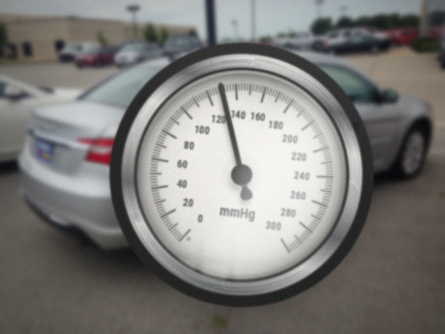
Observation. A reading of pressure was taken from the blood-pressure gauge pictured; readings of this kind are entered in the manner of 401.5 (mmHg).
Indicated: 130 (mmHg)
